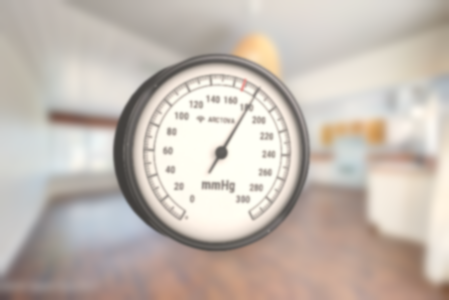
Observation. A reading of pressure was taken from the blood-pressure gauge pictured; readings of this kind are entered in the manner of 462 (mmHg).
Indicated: 180 (mmHg)
